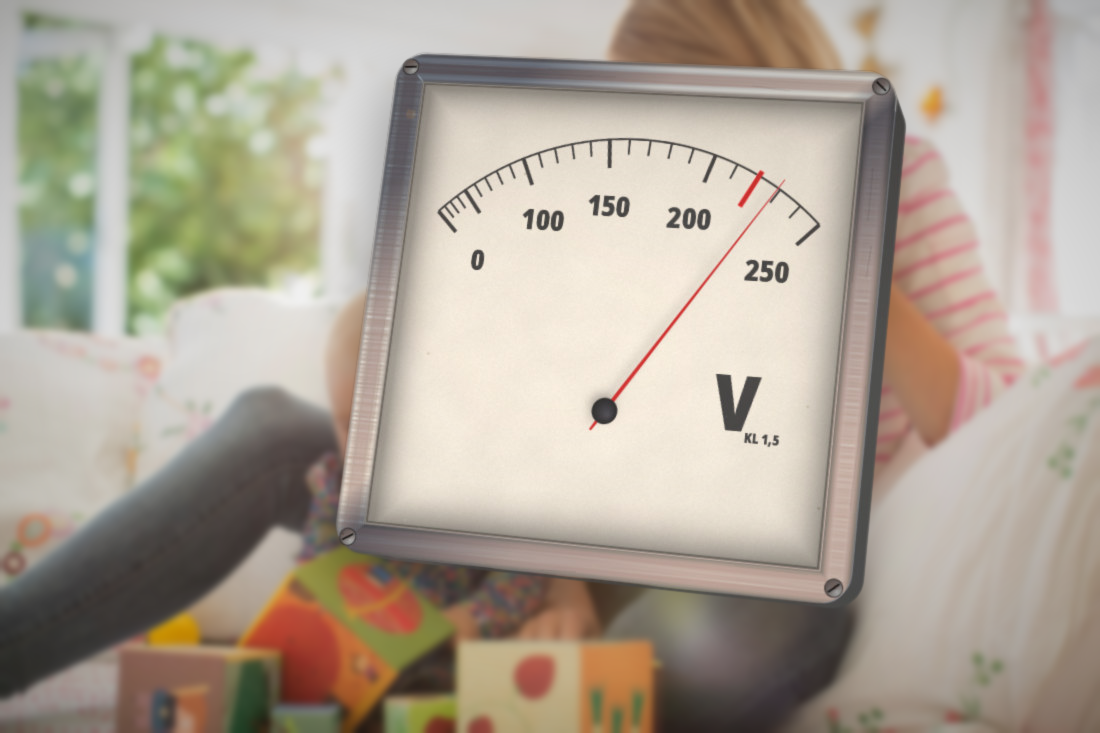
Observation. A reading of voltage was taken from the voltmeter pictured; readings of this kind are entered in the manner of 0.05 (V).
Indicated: 230 (V)
